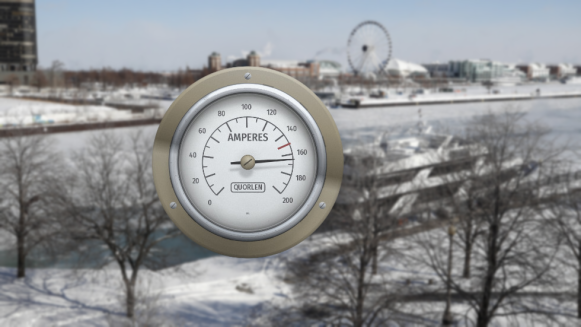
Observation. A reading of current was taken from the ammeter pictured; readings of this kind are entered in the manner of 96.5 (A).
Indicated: 165 (A)
